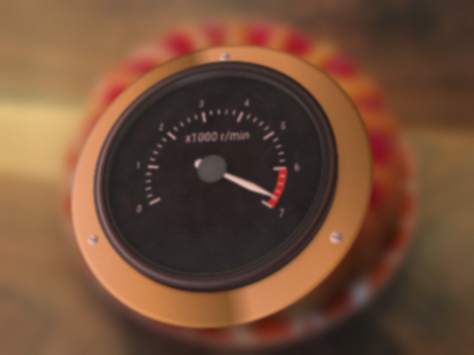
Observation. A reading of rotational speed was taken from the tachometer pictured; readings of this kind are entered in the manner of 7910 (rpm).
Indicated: 6800 (rpm)
